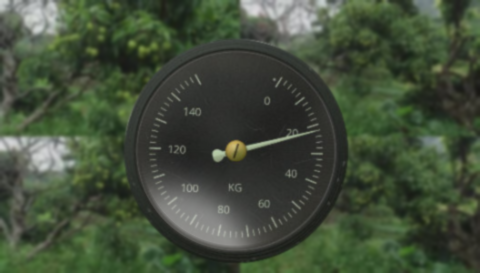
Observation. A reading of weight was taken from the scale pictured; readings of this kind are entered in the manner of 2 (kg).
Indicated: 22 (kg)
